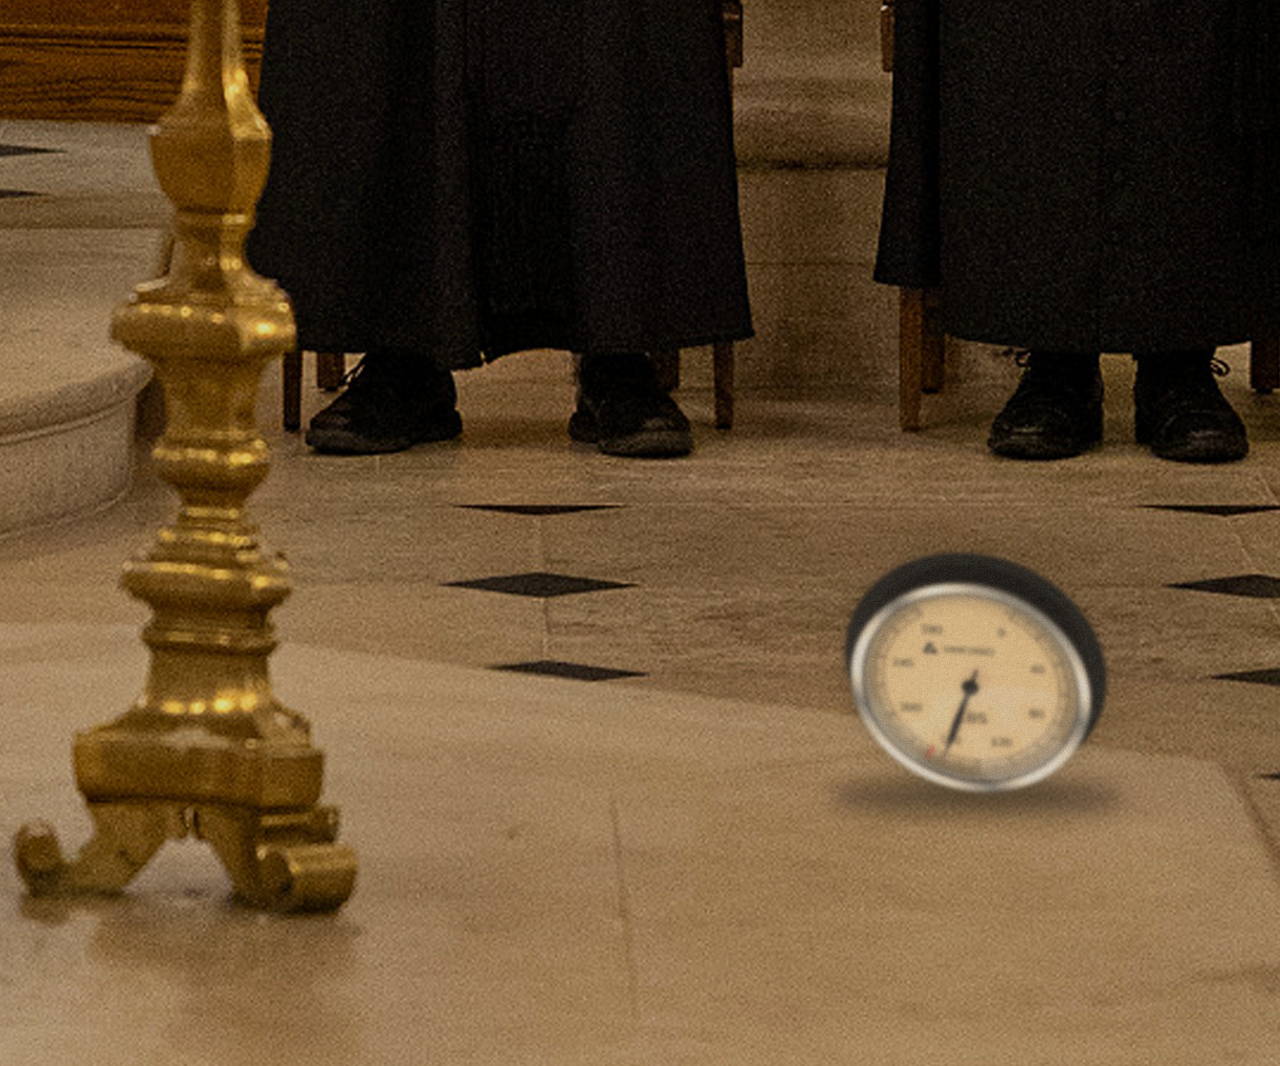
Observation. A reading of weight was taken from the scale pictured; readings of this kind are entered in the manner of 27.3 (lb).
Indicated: 160 (lb)
